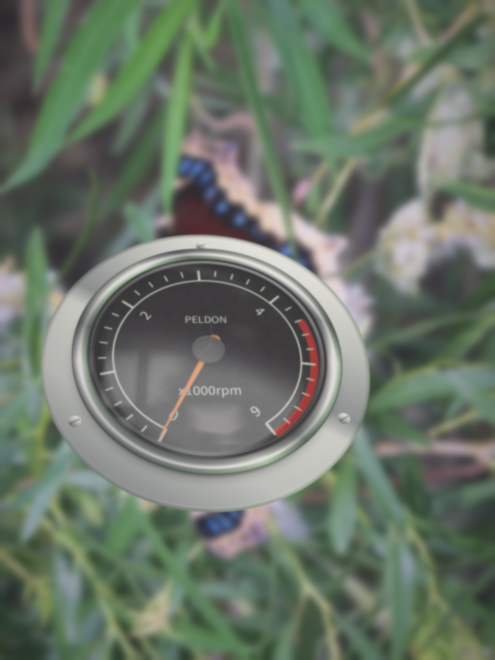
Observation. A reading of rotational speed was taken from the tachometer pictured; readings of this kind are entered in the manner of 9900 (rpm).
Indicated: 0 (rpm)
